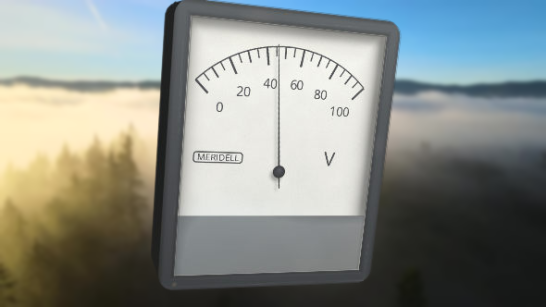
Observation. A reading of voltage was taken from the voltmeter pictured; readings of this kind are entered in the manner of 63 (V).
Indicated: 45 (V)
